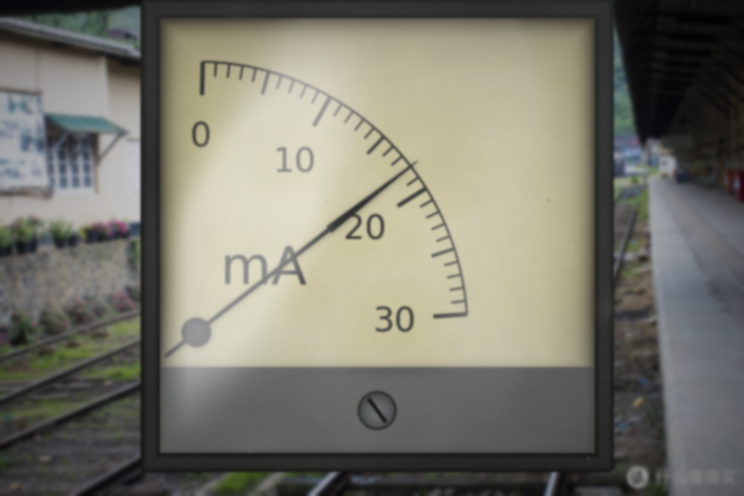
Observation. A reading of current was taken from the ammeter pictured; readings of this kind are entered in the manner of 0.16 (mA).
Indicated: 18 (mA)
